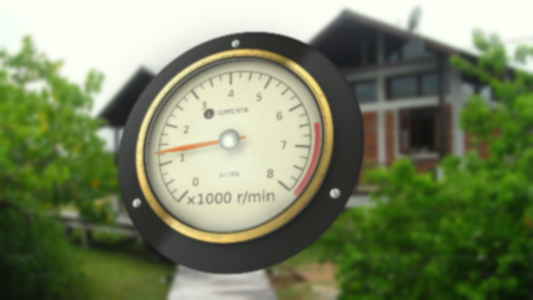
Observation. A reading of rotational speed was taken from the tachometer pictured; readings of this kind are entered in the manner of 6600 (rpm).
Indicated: 1250 (rpm)
